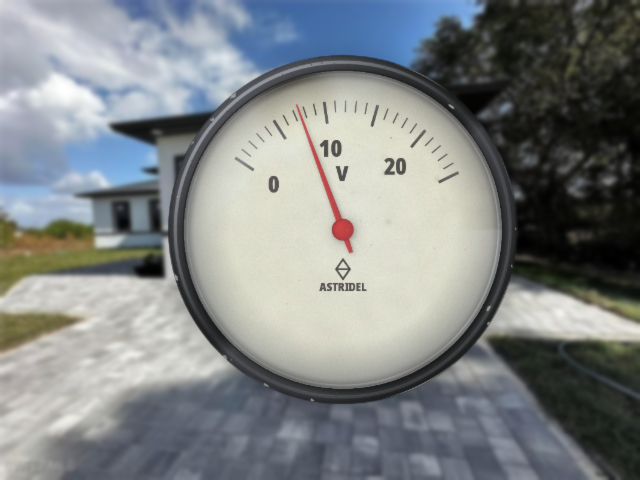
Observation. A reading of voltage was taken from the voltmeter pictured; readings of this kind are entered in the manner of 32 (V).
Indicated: 7.5 (V)
